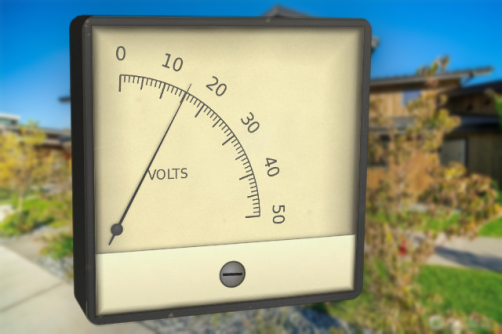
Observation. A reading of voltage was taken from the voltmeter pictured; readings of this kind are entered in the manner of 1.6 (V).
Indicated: 15 (V)
